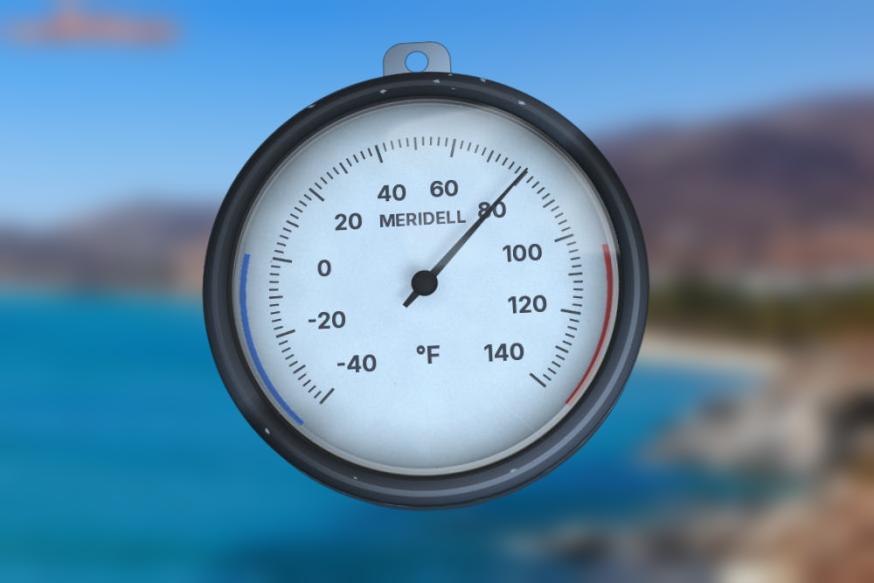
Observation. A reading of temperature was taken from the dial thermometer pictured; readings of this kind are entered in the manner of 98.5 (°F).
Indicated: 80 (°F)
